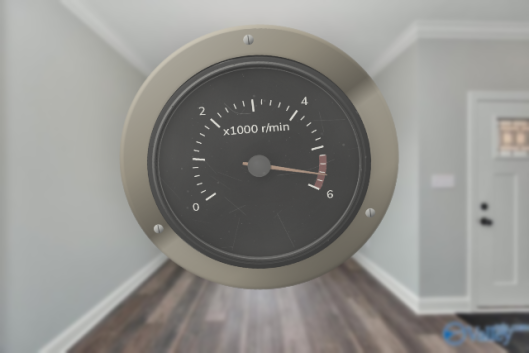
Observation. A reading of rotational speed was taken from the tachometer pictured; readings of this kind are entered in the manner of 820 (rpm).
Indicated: 5600 (rpm)
